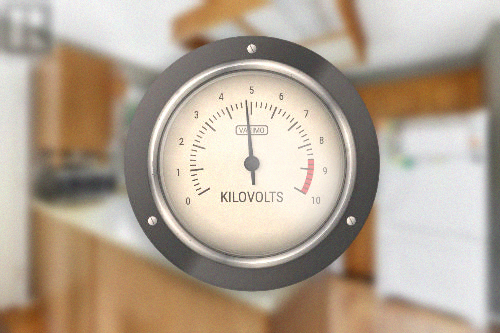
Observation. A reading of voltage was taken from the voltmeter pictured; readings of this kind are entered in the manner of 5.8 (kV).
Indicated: 4.8 (kV)
